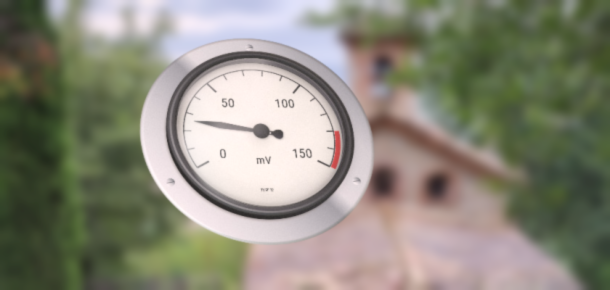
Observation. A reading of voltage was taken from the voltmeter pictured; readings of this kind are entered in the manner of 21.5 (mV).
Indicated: 25 (mV)
